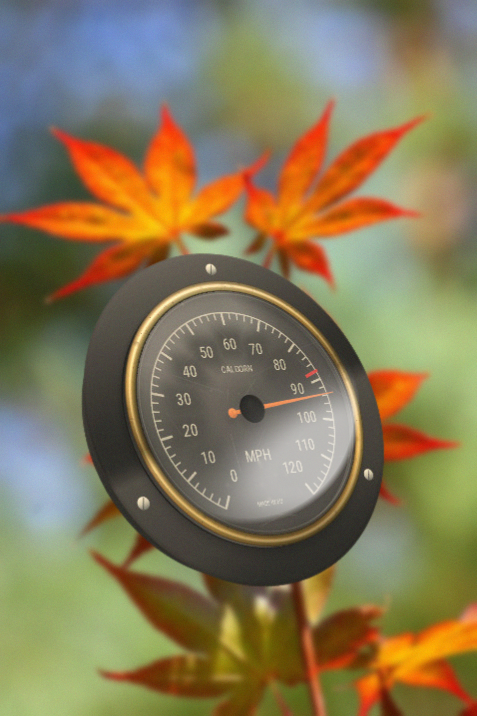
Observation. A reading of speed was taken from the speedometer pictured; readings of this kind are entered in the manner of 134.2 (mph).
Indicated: 94 (mph)
